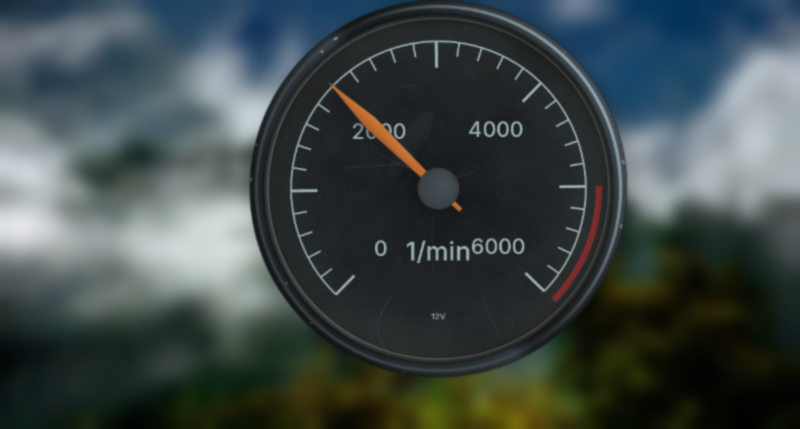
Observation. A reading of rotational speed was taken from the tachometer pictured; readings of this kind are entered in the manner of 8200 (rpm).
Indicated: 2000 (rpm)
